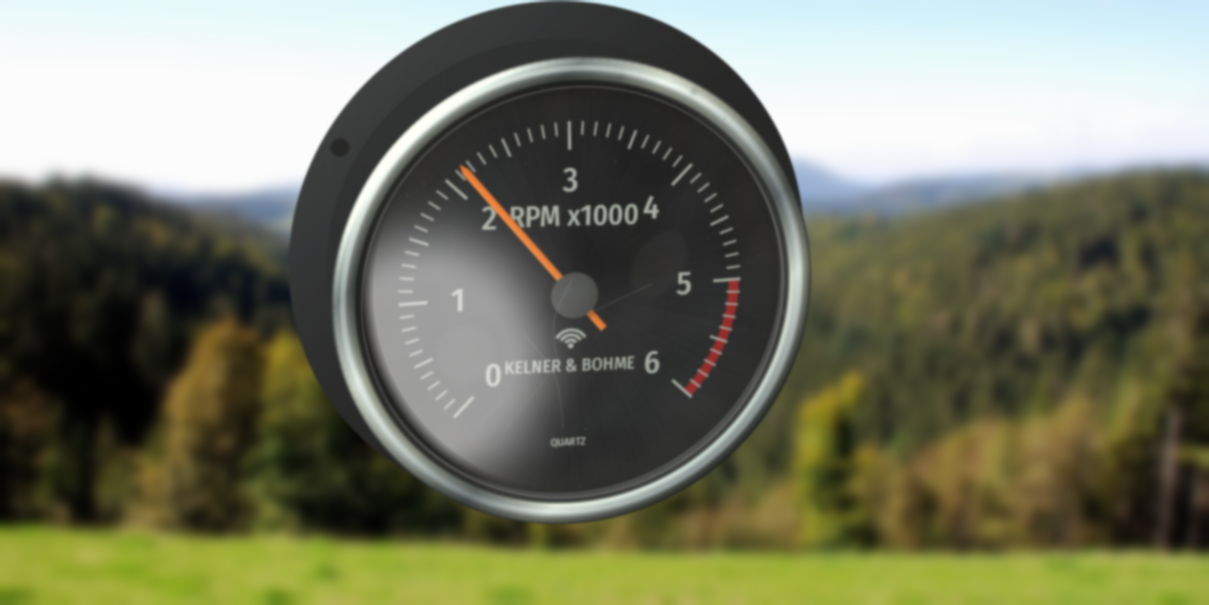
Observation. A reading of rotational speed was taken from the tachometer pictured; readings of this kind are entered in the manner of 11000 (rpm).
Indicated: 2150 (rpm)
